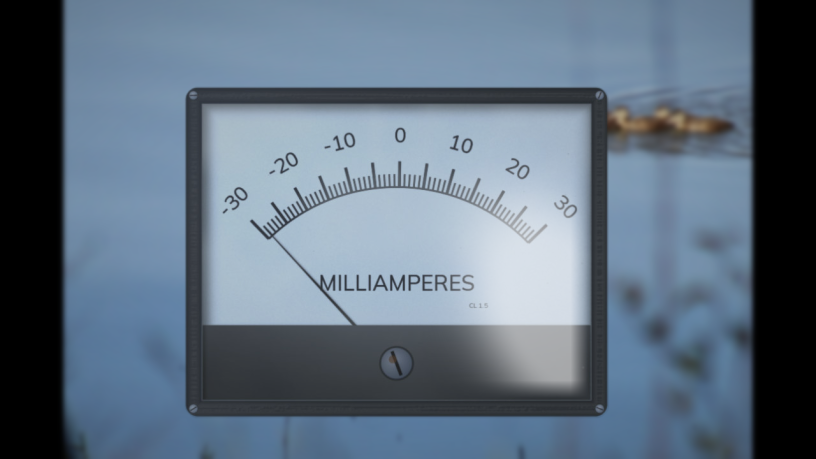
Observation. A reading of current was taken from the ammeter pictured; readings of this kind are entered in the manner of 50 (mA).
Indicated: -29 (mA)
